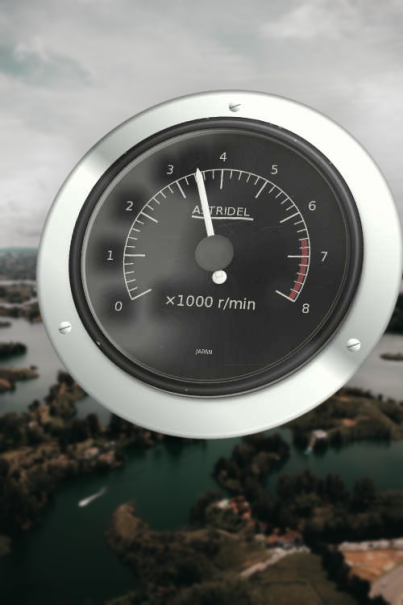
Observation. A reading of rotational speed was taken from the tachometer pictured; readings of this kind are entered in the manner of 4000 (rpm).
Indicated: 3500 (rpm)
